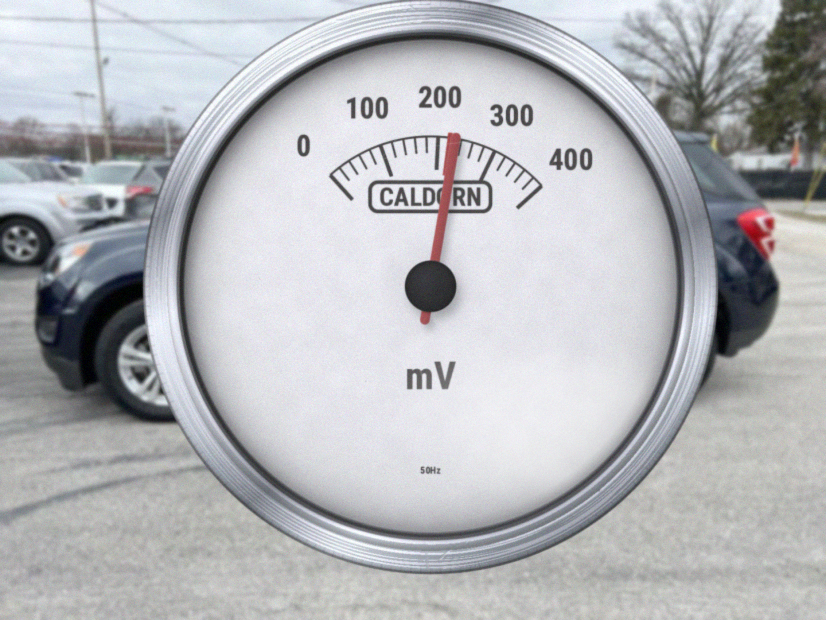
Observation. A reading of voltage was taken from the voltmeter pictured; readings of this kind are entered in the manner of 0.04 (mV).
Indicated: 230 (mV)
